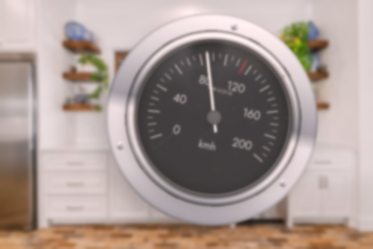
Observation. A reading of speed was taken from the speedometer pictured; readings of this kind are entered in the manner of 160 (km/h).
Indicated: 85 (km/h)
